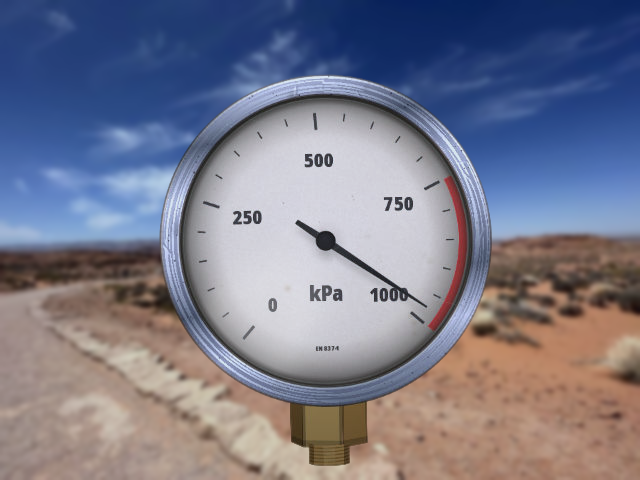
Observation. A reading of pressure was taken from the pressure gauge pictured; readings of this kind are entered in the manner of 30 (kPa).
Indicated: 975 (kPa)
